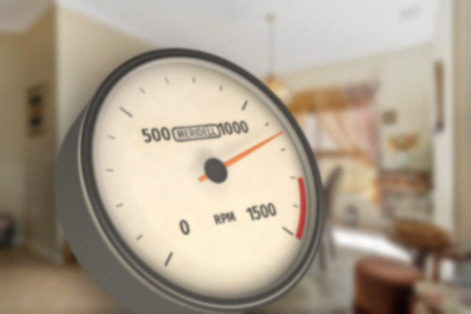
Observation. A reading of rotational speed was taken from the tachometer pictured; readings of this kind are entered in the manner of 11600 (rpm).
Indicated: 1150 (rpm)
